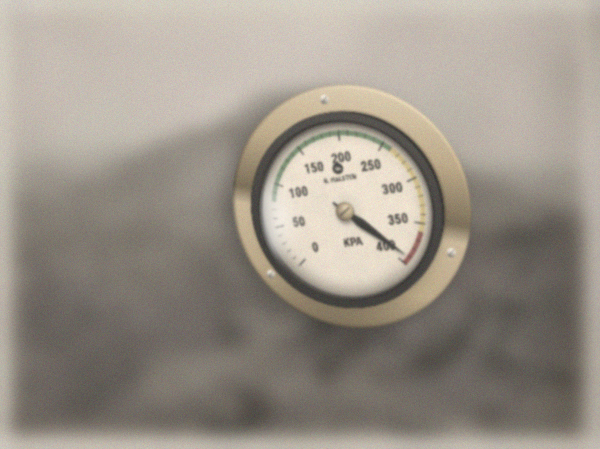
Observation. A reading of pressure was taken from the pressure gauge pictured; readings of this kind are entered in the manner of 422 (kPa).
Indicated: 390 (kPa)
